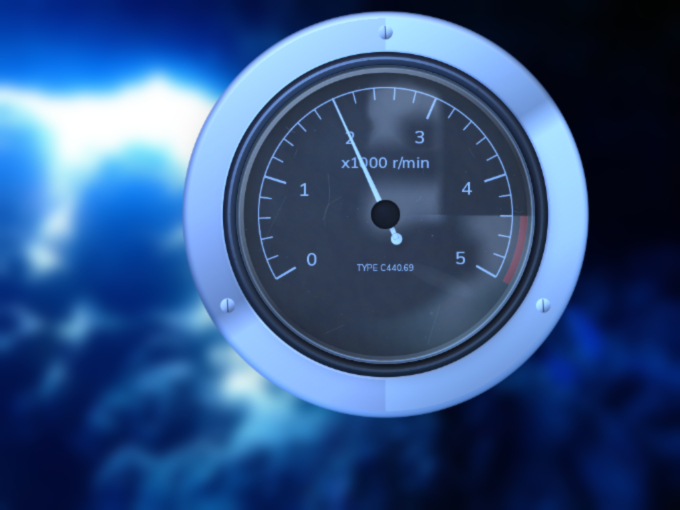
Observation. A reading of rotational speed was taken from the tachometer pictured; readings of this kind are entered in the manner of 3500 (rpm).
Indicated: 2000 (rpm)
